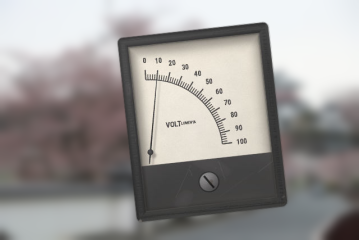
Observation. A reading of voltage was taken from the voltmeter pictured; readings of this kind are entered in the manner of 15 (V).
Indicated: 10 (V)
